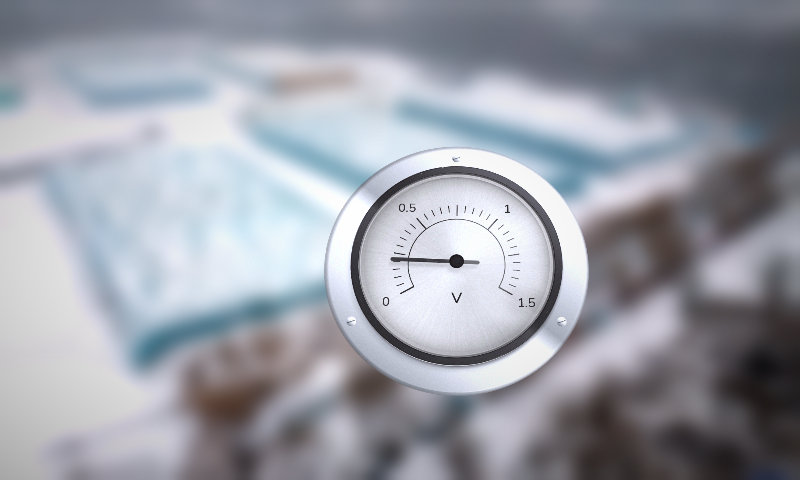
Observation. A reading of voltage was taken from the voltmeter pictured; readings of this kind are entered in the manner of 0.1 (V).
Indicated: 0.2 (V)
